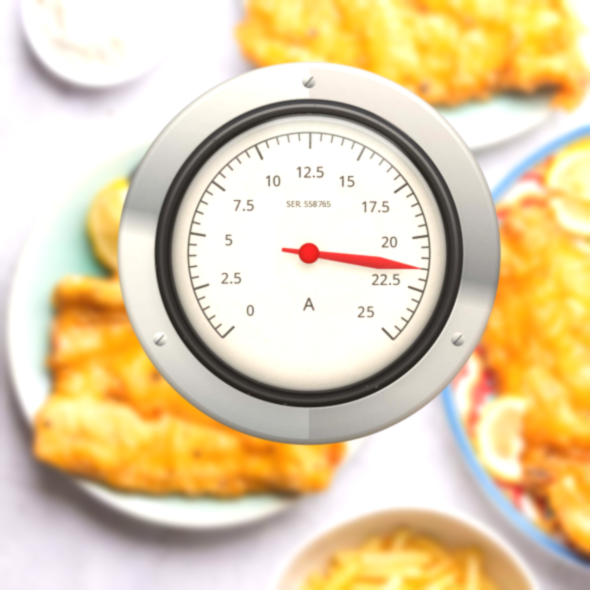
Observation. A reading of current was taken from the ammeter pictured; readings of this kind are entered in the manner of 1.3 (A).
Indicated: 21.5 (A)
